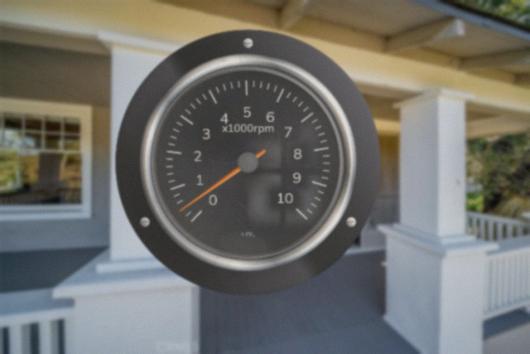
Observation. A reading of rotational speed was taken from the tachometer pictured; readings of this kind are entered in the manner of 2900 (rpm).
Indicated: 400 (rpm)
